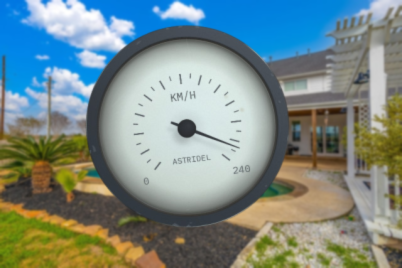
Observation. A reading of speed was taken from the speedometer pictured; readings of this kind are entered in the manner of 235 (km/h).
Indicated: 225 (km/h)
